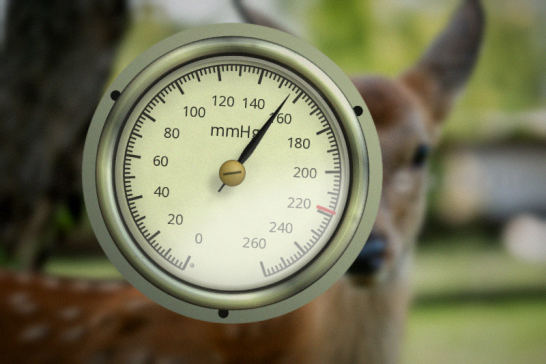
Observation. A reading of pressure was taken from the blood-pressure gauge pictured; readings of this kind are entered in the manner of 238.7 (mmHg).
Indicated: 156 (mmHg)
